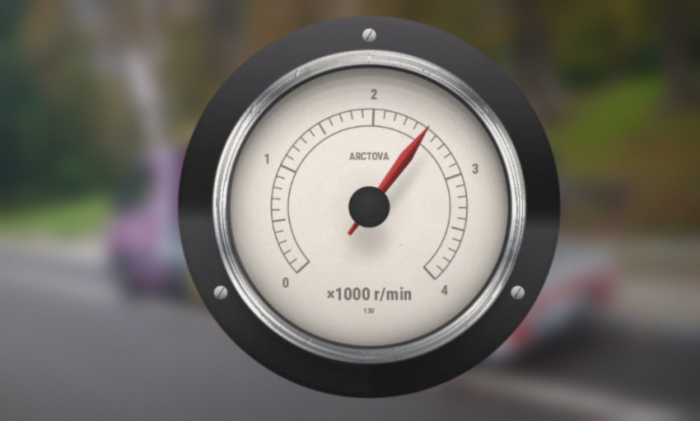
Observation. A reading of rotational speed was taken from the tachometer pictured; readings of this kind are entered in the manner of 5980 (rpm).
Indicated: 2500 (rpm)
